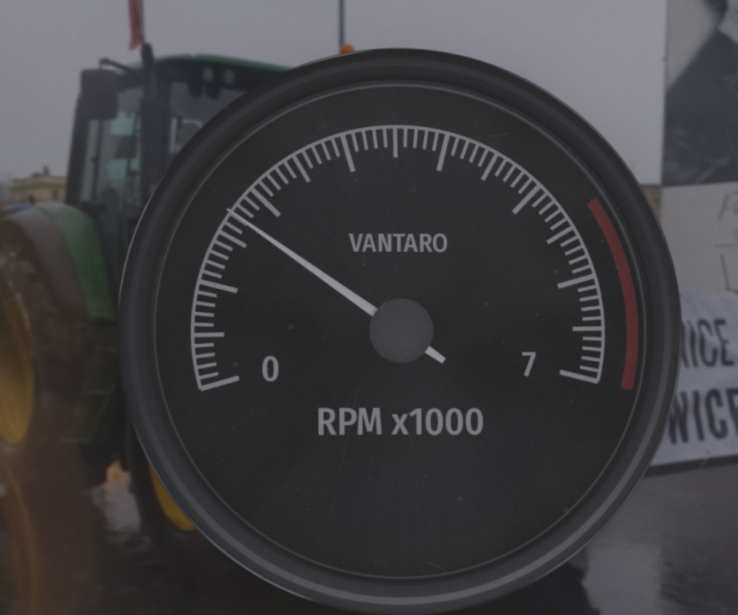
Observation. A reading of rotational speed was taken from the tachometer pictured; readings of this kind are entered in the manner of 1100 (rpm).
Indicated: 1700 (rpm)
